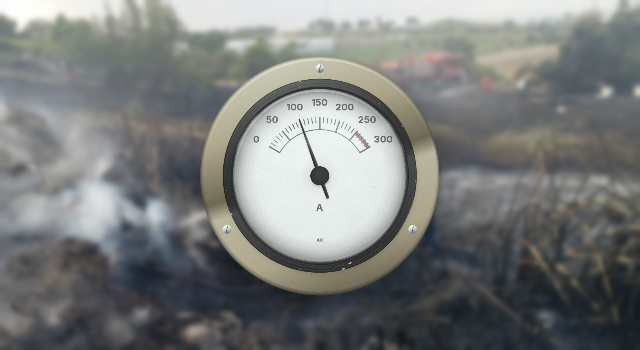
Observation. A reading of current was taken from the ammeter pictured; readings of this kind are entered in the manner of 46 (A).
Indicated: 100 (A)
